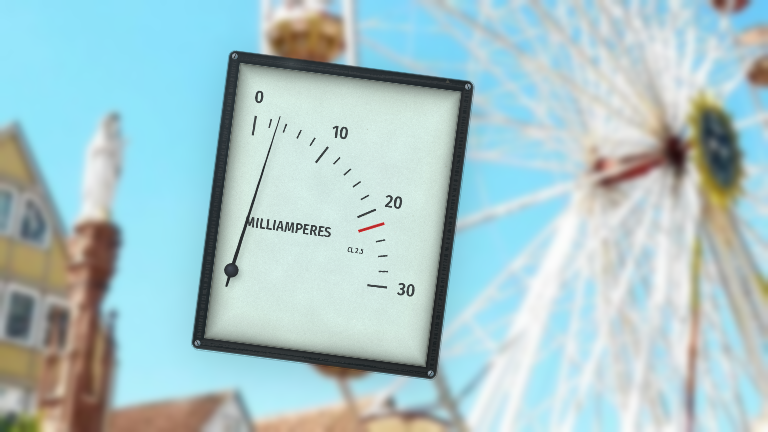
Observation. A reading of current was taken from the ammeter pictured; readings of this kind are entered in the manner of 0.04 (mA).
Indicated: 3 (mA)
